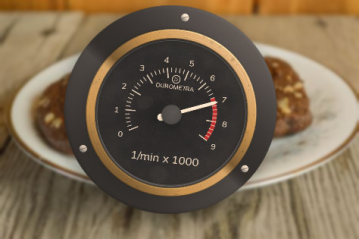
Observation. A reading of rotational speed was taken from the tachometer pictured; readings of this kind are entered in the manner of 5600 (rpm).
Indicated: 7000 (rpm)
